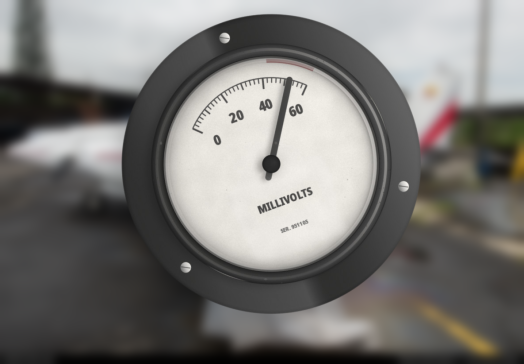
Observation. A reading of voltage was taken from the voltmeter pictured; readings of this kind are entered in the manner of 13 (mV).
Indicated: 52 (mV)
